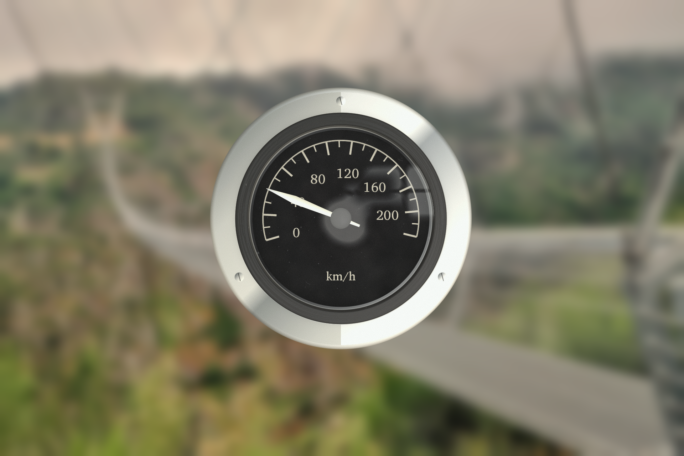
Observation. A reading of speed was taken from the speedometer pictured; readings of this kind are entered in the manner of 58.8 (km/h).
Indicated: 40 (km/h)
